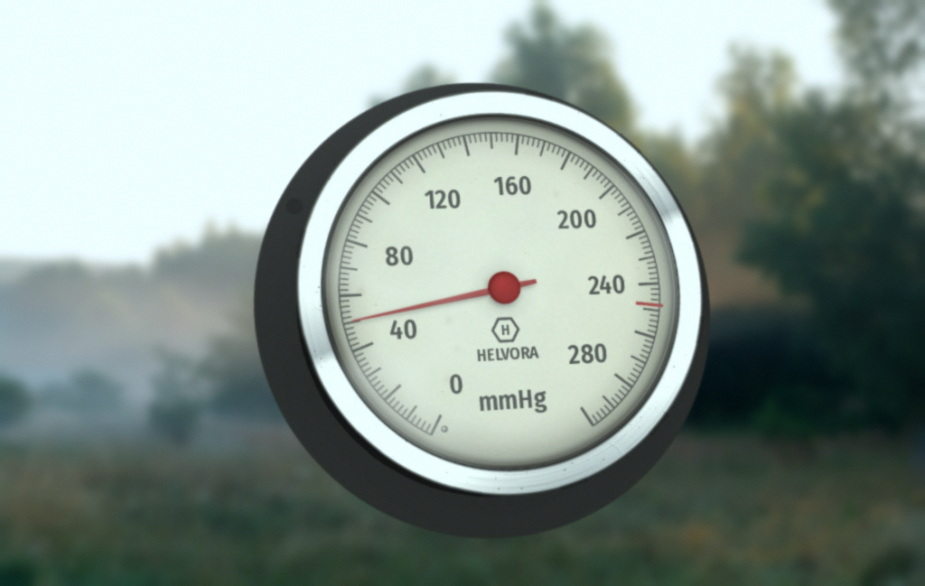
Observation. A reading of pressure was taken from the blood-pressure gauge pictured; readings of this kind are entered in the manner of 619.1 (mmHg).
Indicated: 50 (mmHg)
